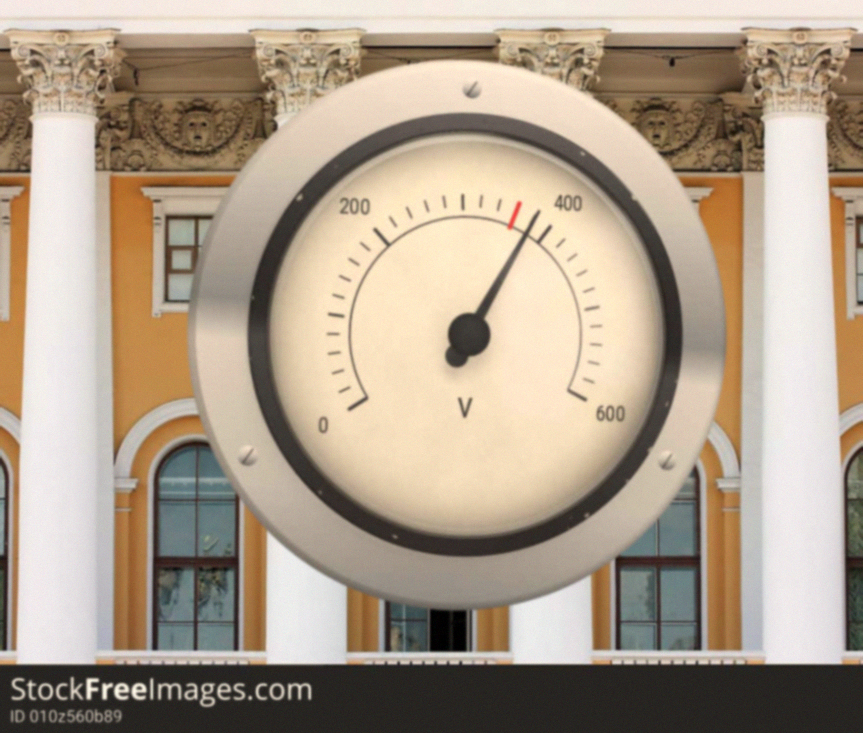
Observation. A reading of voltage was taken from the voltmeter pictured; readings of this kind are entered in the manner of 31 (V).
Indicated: 380 (V)
